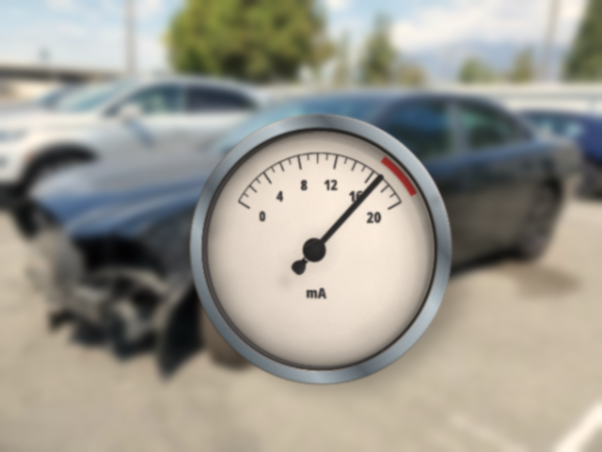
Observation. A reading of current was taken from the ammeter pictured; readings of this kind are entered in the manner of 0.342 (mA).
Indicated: 17 (mA)
